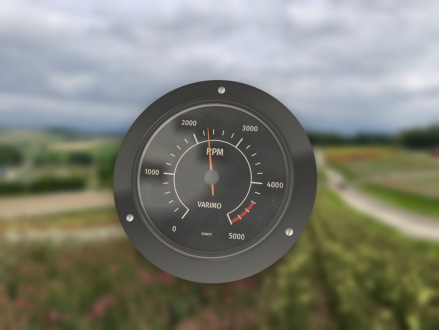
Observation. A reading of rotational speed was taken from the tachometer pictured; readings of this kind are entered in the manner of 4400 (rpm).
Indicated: 2300 (rpm)
